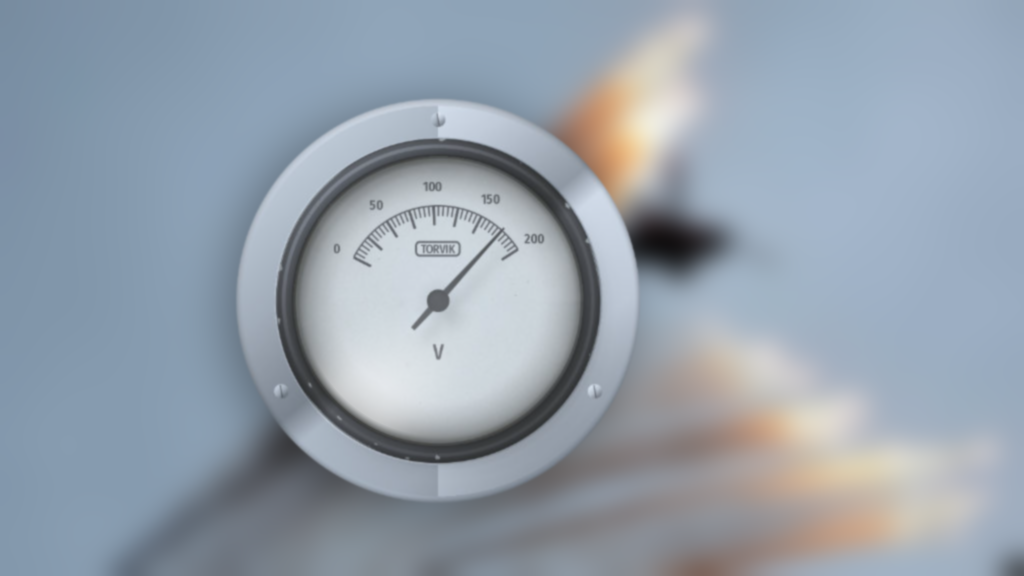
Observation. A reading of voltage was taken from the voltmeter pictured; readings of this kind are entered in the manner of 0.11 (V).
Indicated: 175 (V)
